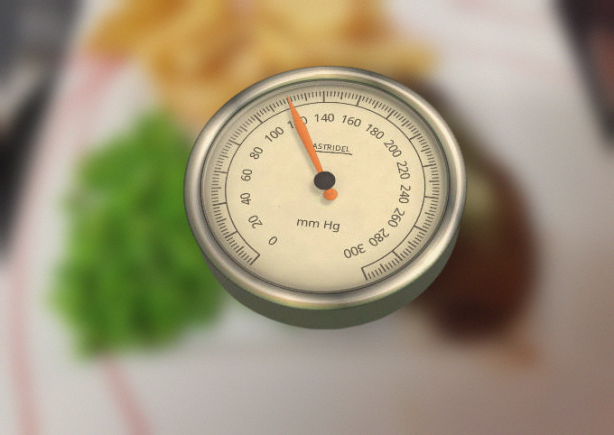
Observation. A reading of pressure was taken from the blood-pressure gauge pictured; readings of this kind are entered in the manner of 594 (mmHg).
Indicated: 120 (mmHg)
